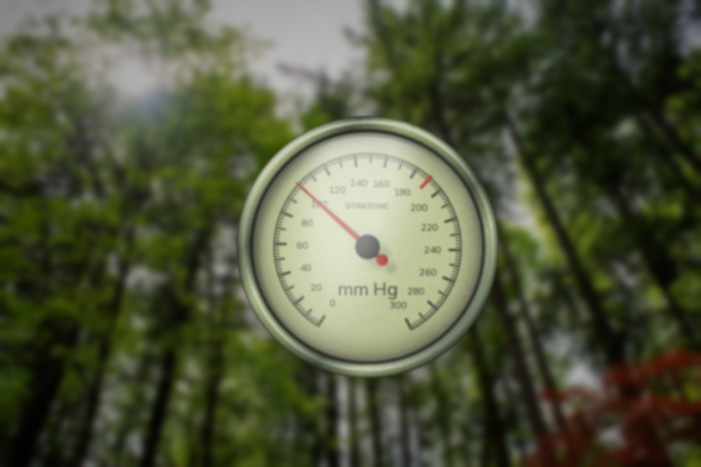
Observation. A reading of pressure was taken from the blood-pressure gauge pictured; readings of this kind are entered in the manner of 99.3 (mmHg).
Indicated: 100 (mmHg)
